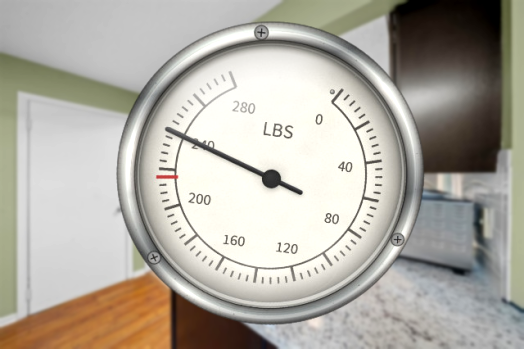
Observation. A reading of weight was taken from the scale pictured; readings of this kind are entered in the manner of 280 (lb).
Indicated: 240 (lb)
